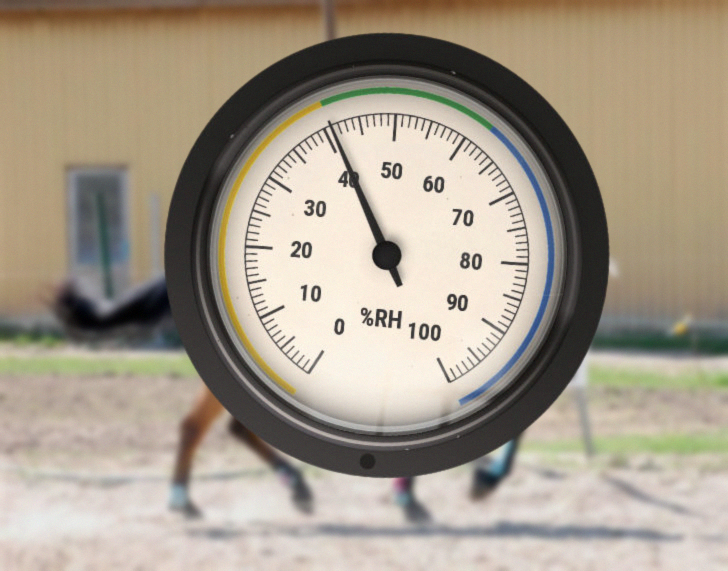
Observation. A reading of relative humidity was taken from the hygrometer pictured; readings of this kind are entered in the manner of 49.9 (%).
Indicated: 41 (%)
